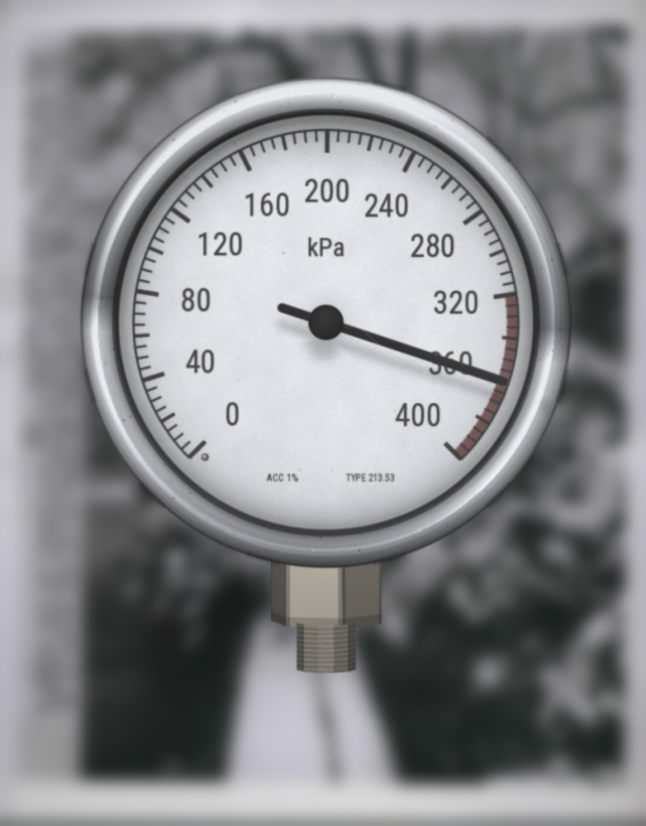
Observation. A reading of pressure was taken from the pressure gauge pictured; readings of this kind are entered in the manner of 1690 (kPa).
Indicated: 360 (kPa)
